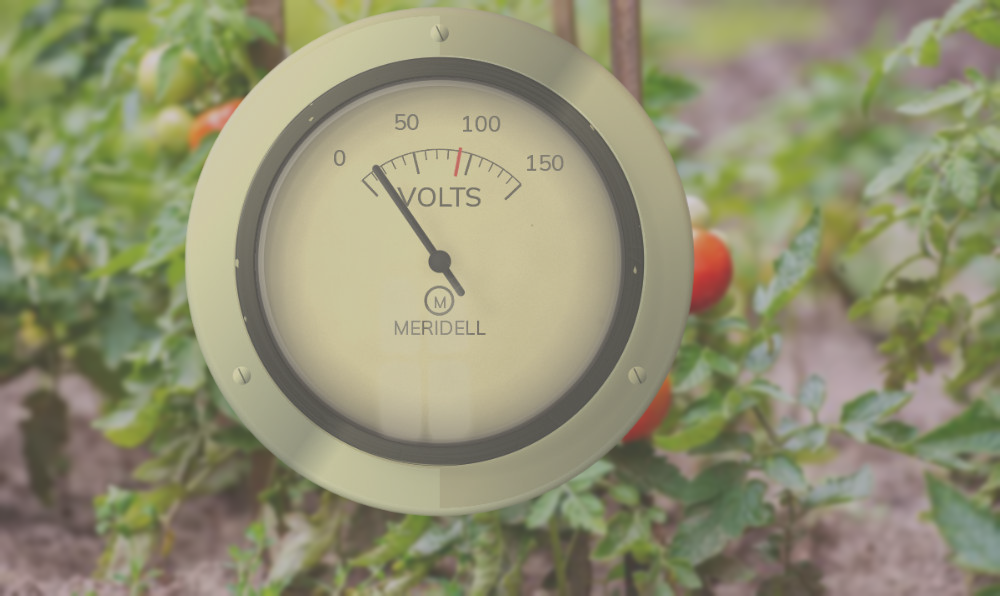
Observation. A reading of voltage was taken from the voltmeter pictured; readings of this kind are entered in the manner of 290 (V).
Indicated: 15 (V)
